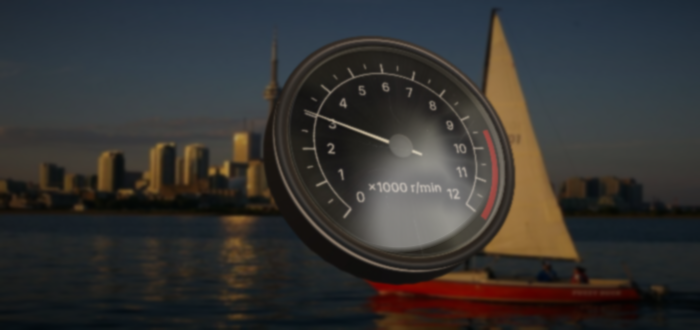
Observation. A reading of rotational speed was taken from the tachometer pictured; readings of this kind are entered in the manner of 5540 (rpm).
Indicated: 3000 (rpm)
